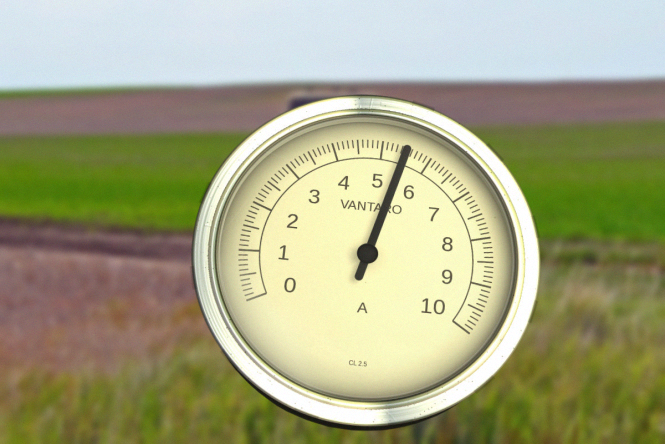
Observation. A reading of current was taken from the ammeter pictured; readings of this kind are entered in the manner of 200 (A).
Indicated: 5.5 (A)
